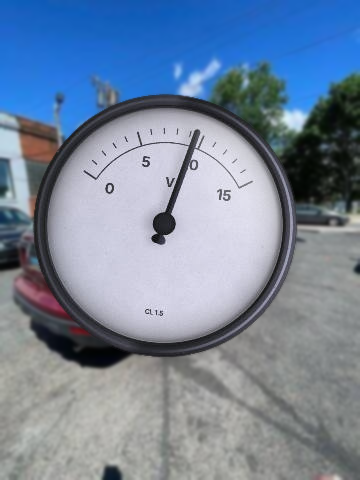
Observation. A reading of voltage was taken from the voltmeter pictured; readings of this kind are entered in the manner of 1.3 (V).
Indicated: 9.5 (V)
